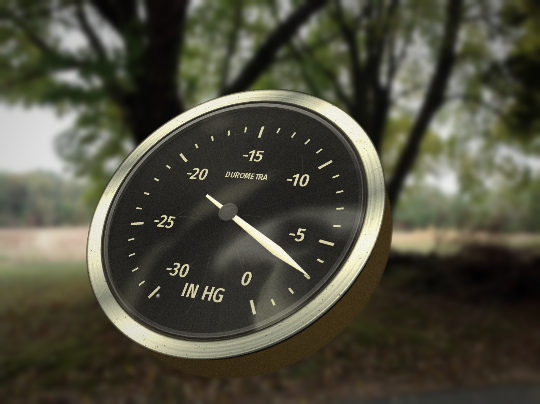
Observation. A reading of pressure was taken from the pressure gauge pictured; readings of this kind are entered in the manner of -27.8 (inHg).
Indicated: -3 (inHg)
